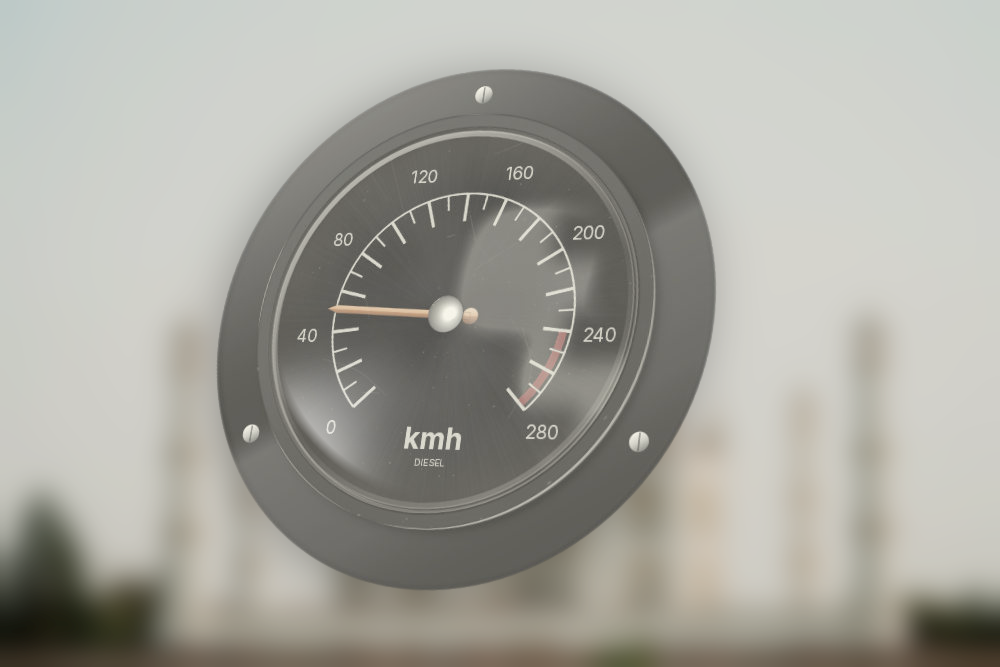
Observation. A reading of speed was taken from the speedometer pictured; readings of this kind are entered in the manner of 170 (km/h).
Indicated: 50 (km/h)
